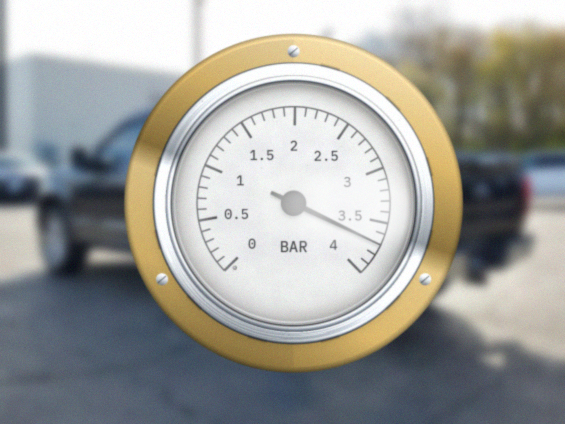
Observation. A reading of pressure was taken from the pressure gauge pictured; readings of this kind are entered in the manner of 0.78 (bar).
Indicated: 3.7 (bar)
